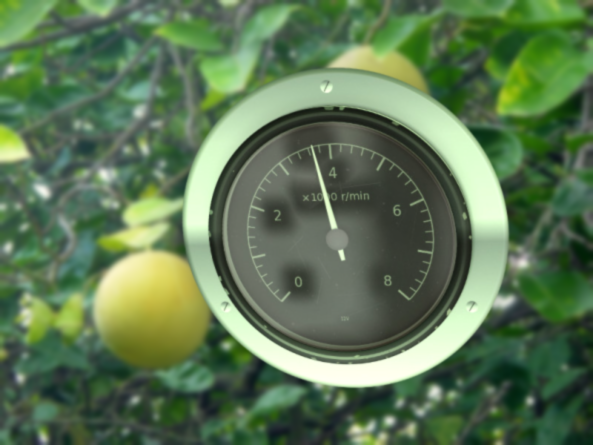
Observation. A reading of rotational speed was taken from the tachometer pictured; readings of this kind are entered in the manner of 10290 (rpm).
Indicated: 3700 (rpm)
